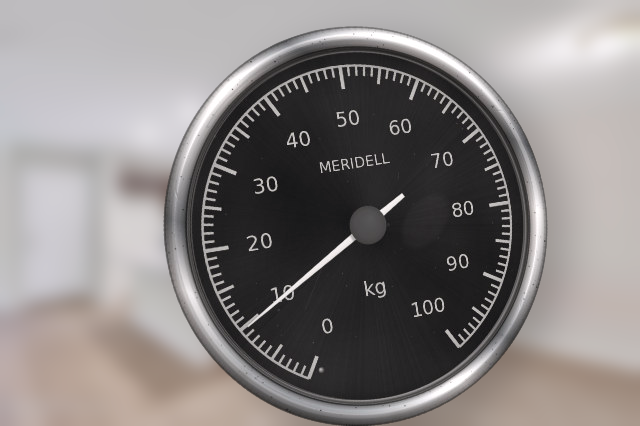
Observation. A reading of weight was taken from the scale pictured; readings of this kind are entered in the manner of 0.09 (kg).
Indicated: 10 (kg)
